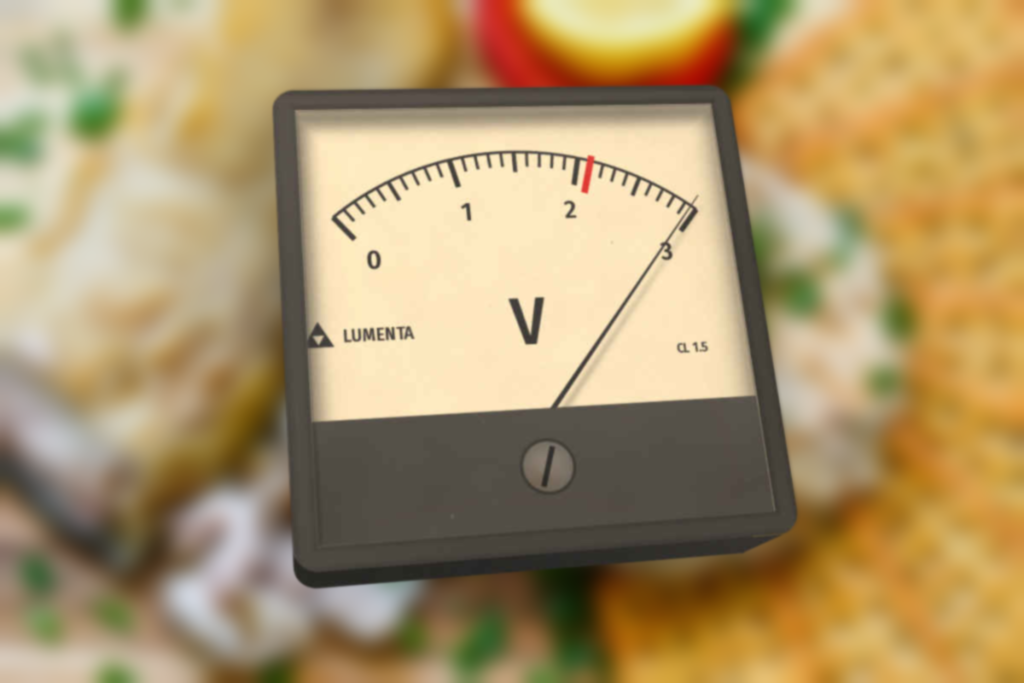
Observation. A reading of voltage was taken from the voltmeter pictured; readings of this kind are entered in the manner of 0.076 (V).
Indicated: 2.95 (V)
